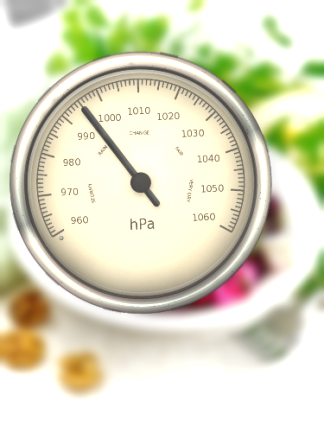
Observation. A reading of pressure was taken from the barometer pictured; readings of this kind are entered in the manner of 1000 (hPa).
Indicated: 995 (hPa)
